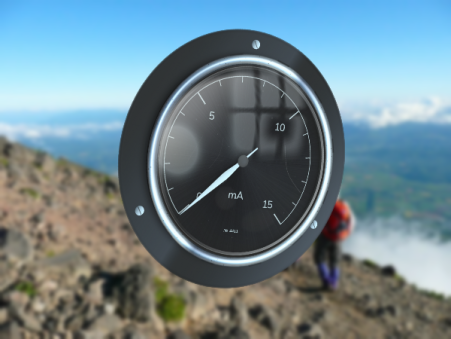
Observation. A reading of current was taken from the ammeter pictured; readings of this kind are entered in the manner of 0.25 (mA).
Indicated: 0 (mA)
